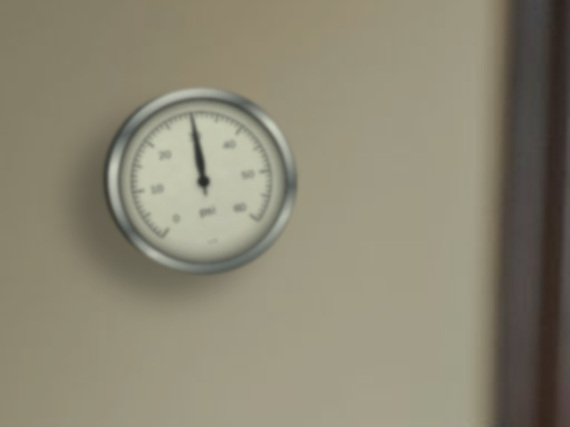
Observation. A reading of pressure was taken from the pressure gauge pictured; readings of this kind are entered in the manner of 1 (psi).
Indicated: 30 (psi)
